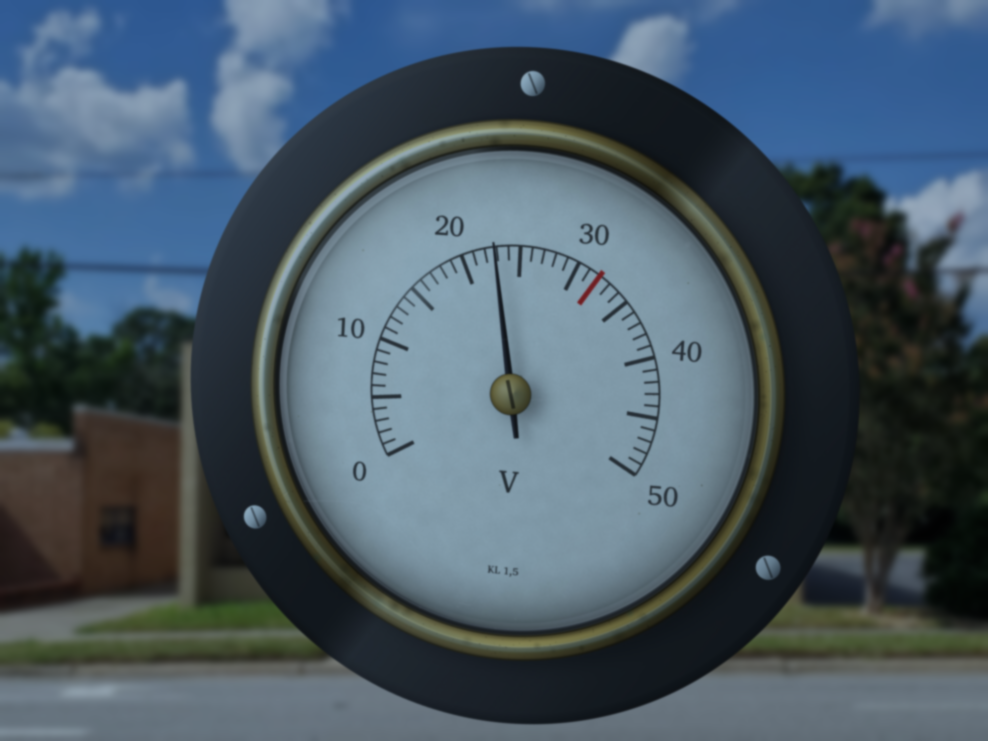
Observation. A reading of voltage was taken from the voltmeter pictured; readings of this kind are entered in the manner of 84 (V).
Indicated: 23 (V)
